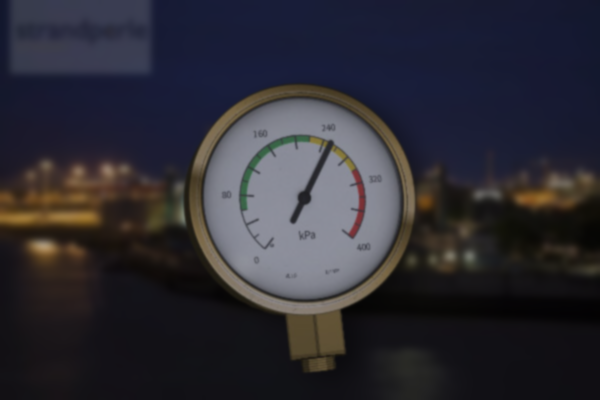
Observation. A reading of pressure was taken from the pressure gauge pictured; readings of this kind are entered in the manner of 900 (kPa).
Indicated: 250 (kPa)
